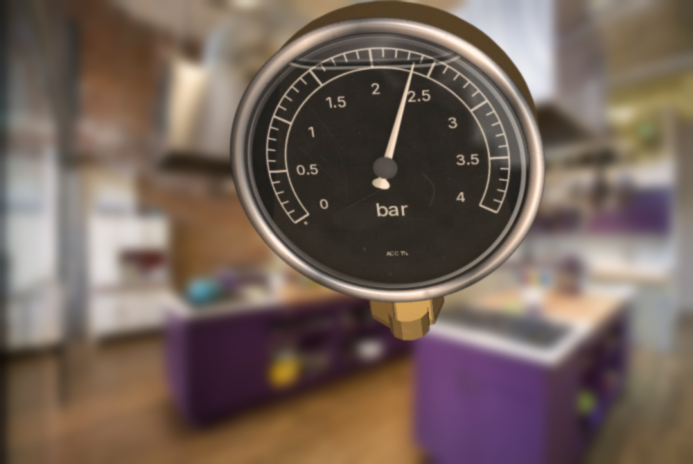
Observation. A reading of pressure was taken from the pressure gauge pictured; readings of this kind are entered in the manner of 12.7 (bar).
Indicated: 2.35 (bar)
